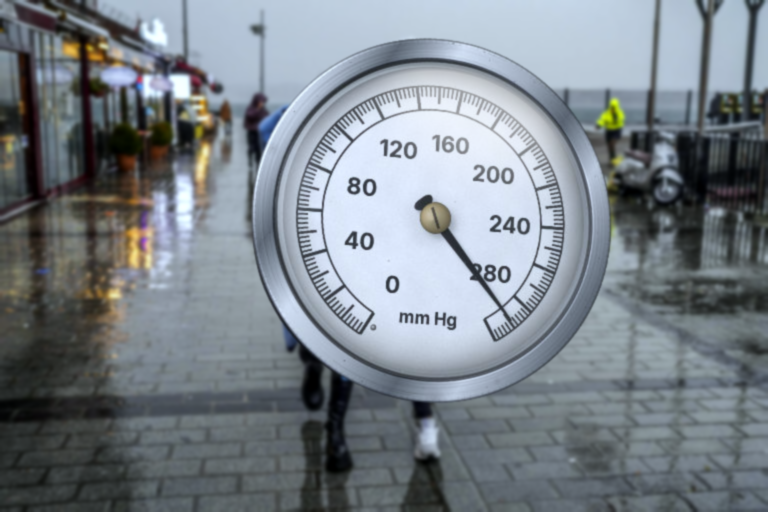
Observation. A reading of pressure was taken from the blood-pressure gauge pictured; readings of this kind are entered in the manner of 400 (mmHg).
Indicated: 290 (mmHg)
